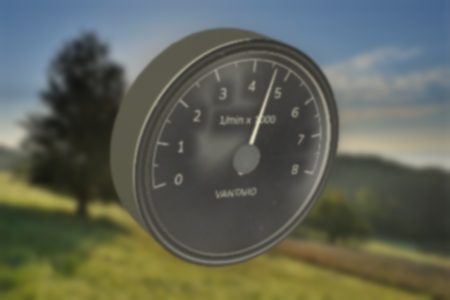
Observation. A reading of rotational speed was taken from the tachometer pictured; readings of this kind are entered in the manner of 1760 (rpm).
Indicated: 4500 (rpm)
